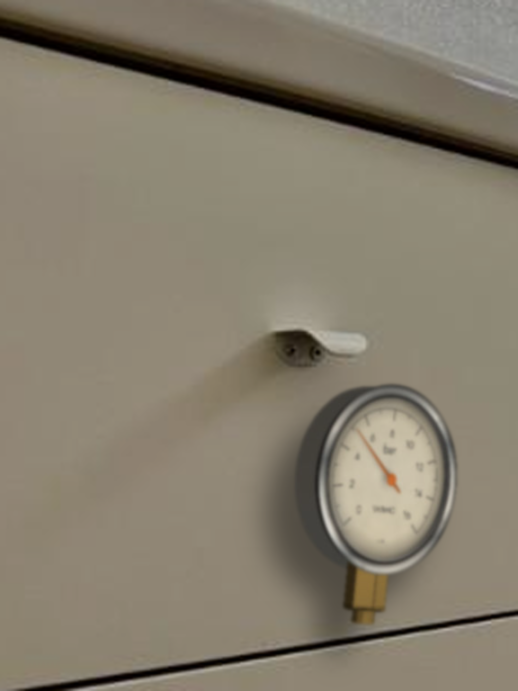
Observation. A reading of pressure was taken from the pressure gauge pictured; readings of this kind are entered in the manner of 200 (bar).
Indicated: 5 (bar)
